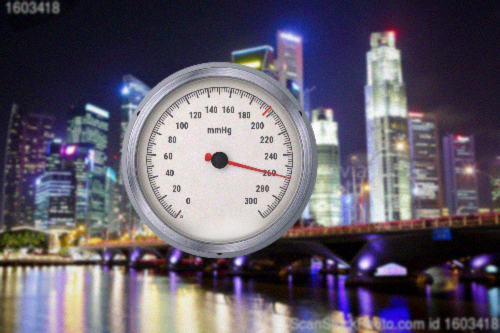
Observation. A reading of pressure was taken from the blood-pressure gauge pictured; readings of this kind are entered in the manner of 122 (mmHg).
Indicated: 260 (mmHg)
